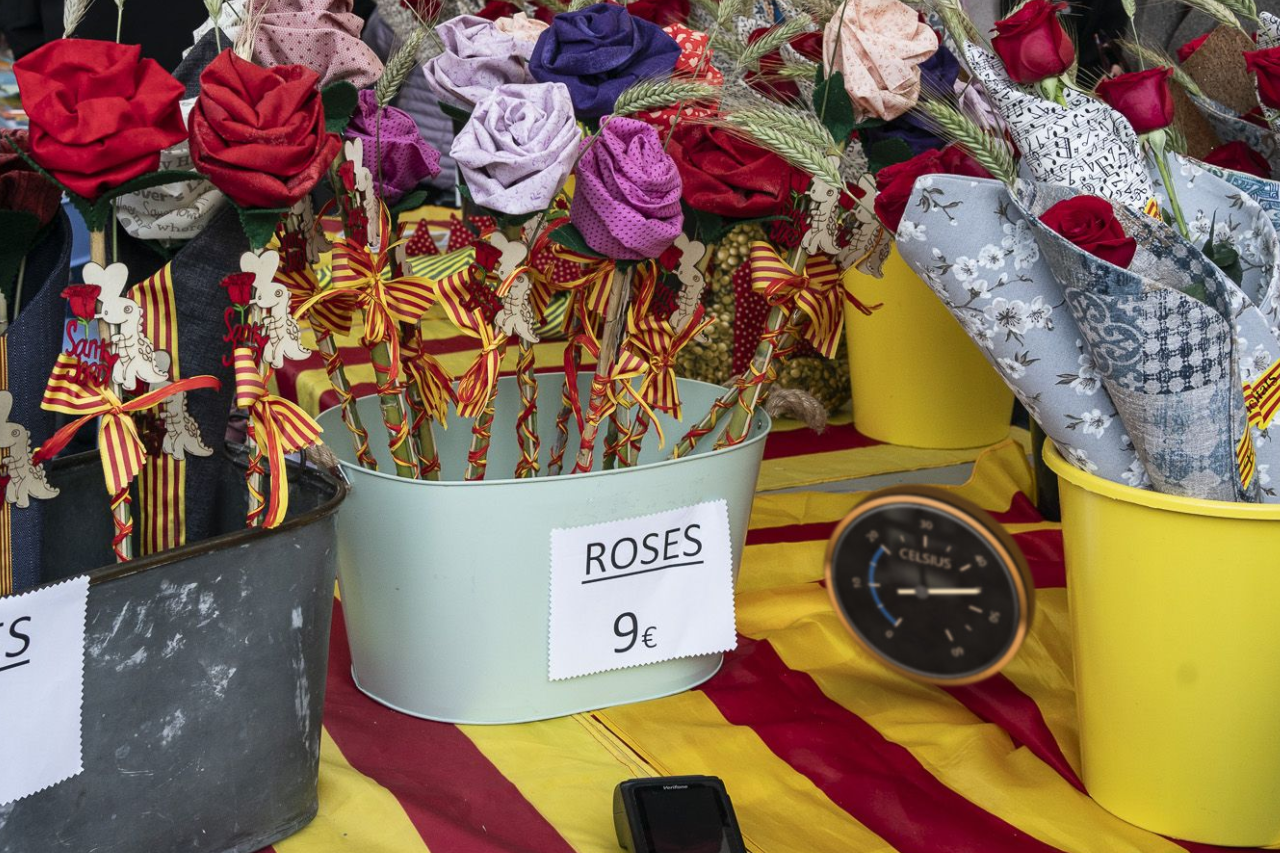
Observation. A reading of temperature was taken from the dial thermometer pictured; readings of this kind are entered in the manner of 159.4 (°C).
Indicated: 45 (°C)
